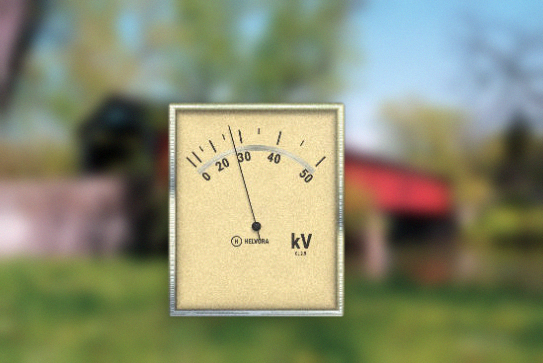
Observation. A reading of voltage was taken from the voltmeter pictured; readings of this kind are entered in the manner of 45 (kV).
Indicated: 27.5 (kV)
